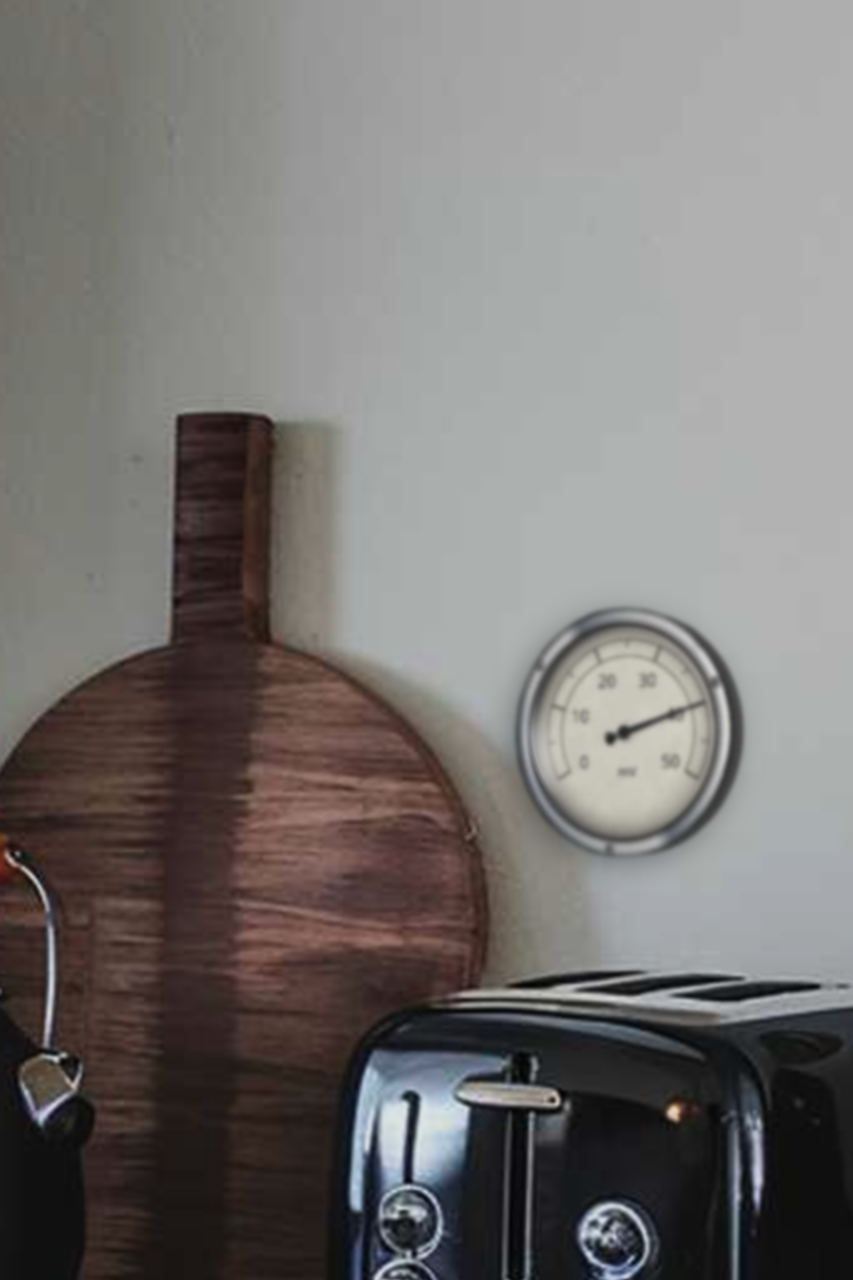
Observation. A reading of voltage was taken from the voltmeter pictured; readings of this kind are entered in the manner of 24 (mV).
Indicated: 40 (mV)
